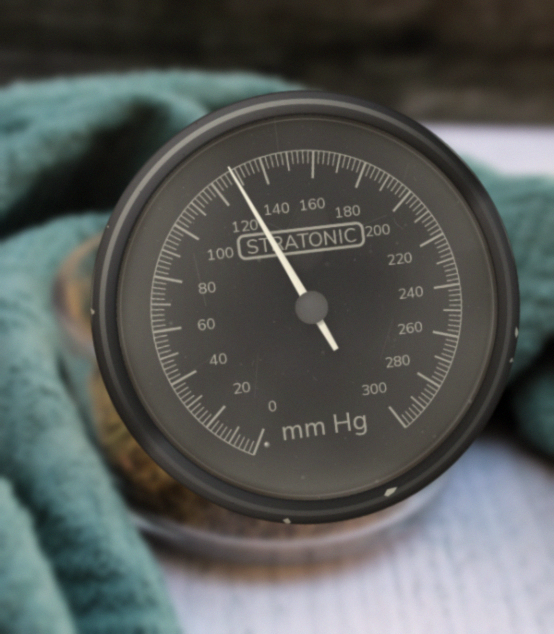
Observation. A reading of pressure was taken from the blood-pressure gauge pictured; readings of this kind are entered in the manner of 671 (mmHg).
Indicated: 128 (mmHg)
